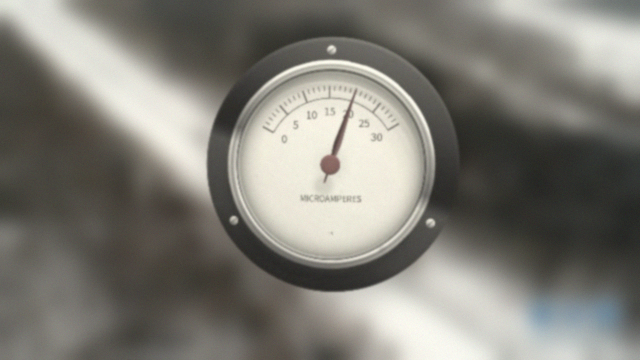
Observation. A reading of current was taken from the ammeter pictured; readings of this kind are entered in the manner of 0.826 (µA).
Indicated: 20 (µA)
